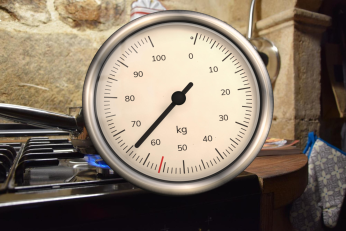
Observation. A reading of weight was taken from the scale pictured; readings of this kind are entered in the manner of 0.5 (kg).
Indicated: 64 (kg)
